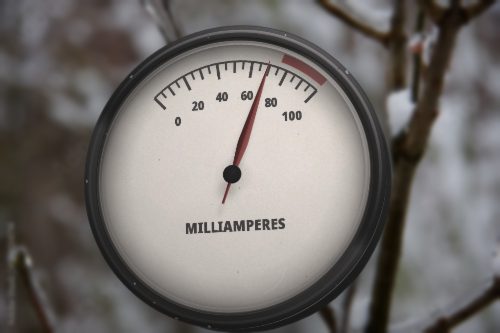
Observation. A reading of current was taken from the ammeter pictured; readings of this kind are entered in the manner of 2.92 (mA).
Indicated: 70 (mA)
